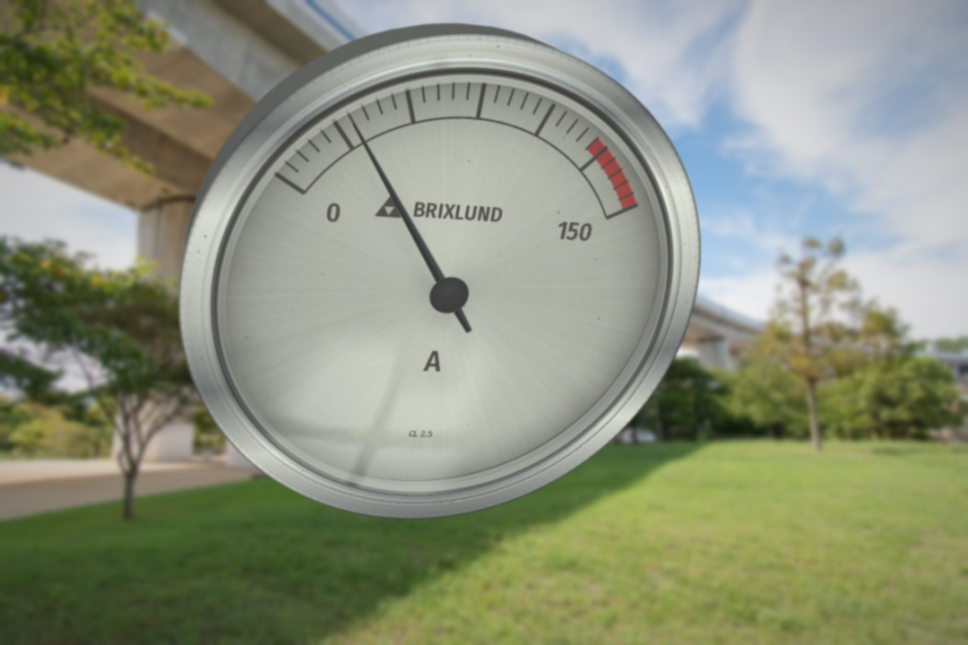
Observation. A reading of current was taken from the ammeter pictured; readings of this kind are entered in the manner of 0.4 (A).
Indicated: 30 (A)
